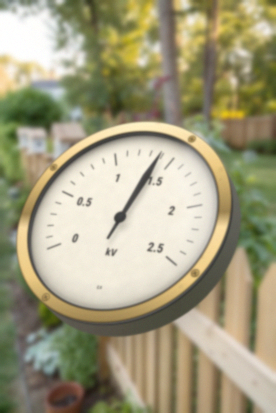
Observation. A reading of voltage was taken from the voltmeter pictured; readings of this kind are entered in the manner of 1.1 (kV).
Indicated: 1.4 (kV)
